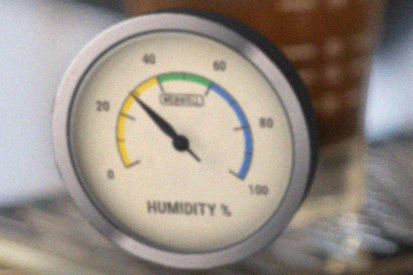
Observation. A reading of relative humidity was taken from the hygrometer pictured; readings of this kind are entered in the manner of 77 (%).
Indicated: 30 (%)
